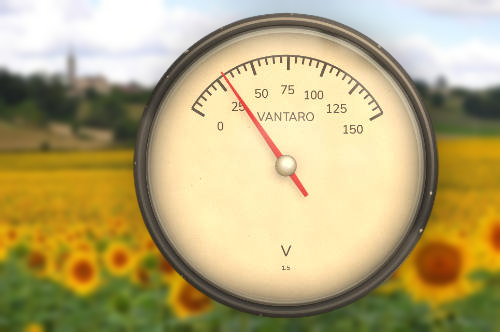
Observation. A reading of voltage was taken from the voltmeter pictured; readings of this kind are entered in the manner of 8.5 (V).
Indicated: 30 (V)
